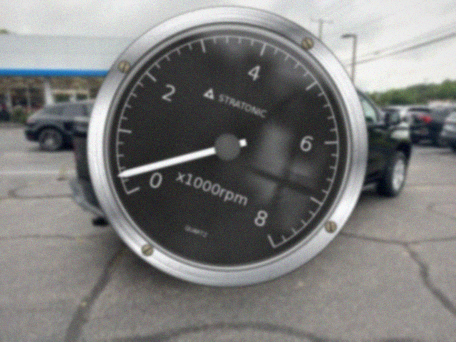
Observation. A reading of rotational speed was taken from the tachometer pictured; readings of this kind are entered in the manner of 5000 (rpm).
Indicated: 300 (rpm)
